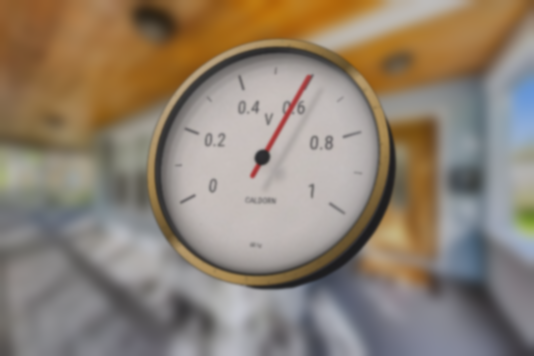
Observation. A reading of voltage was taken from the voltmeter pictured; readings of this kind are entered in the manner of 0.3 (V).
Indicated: 0.6 (V)
